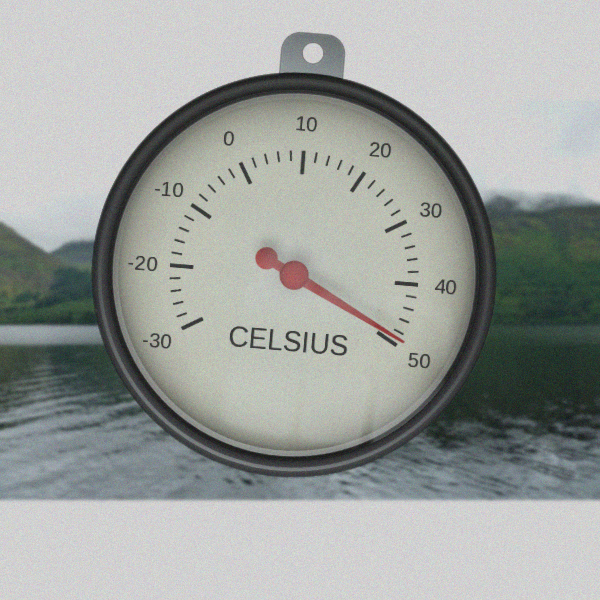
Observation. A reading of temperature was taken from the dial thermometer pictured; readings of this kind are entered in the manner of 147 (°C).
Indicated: 49 (°C)
